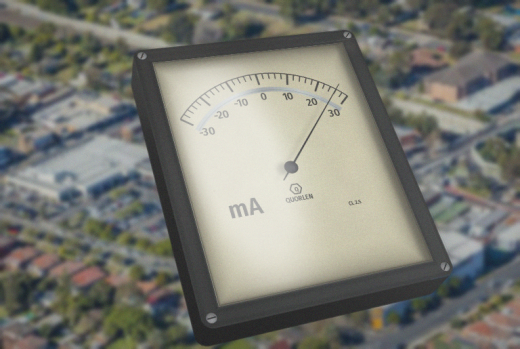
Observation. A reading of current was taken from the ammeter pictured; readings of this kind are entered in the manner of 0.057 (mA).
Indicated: 26 (mA)
